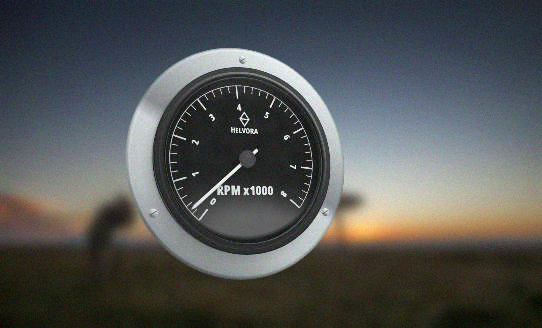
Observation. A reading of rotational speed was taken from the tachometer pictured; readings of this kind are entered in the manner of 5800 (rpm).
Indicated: 300 (rpm)
